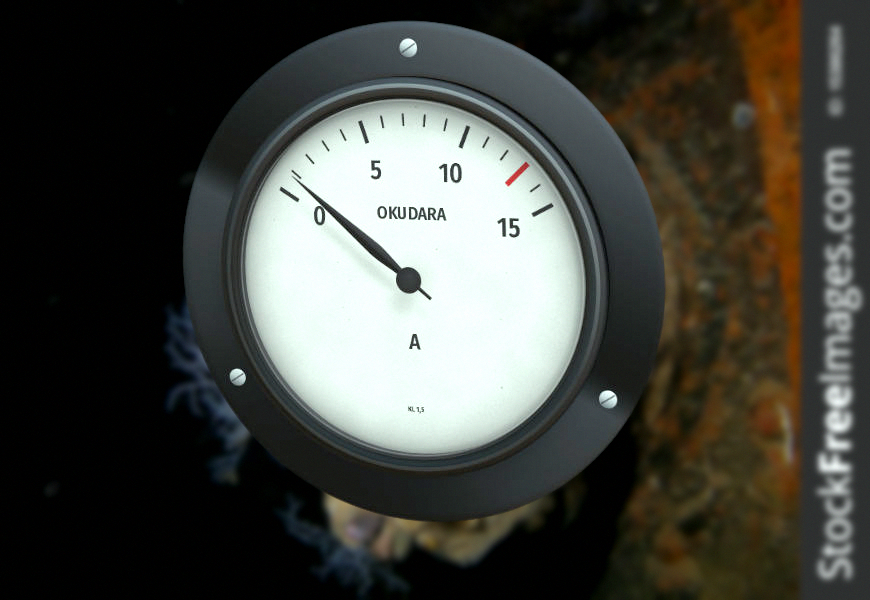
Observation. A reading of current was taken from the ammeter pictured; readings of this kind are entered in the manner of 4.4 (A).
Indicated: 1 (A)
